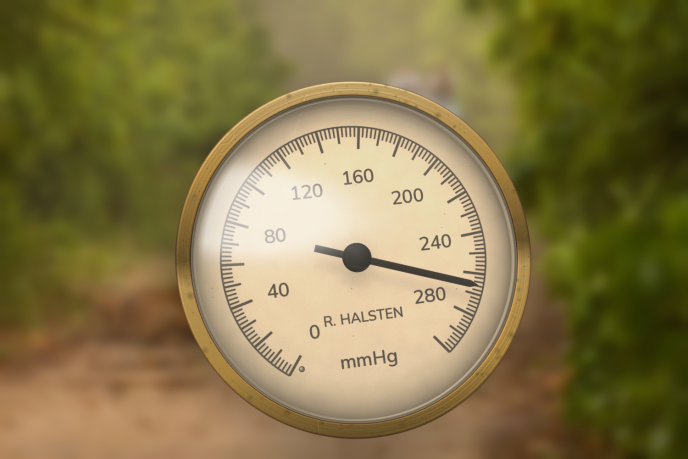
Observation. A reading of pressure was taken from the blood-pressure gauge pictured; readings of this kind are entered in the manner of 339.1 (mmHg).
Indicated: 266 (mmHg)
